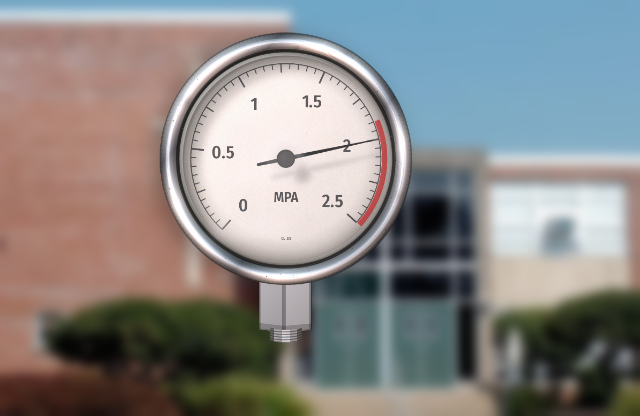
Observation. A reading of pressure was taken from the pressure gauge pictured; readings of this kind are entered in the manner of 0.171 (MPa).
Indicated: 2 (MPa)
